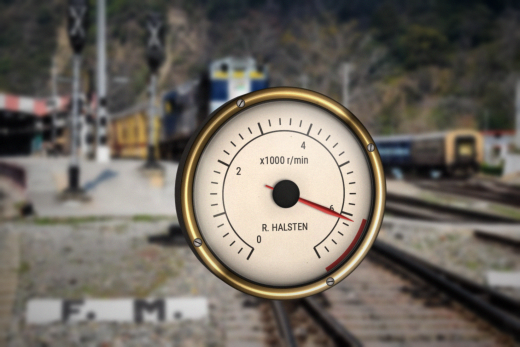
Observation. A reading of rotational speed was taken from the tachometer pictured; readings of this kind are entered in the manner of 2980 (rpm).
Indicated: 6100 (rpm)
